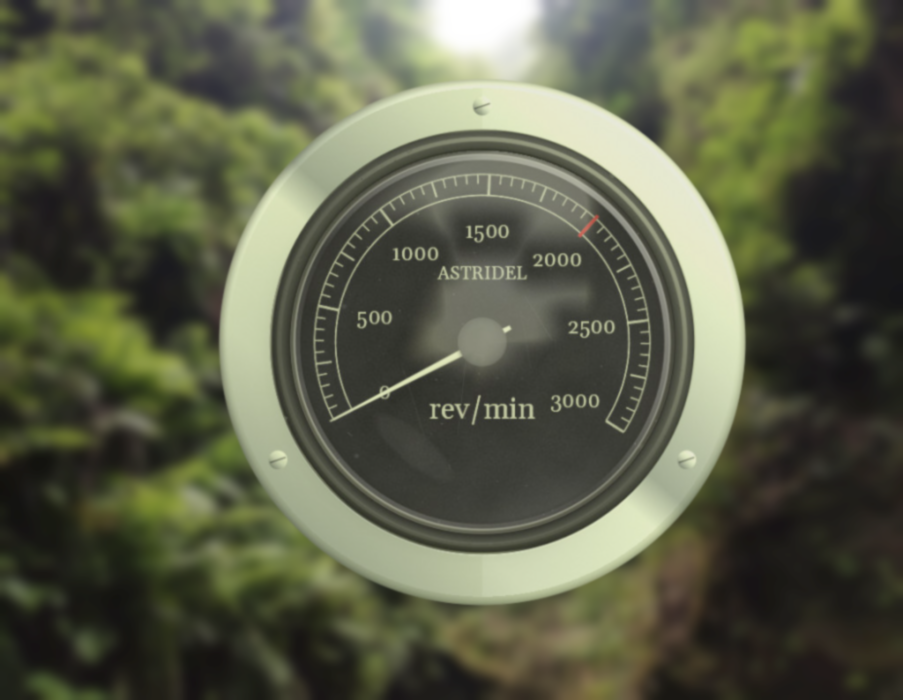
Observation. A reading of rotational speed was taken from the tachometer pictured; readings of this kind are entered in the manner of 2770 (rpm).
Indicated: 0 (rpm)
